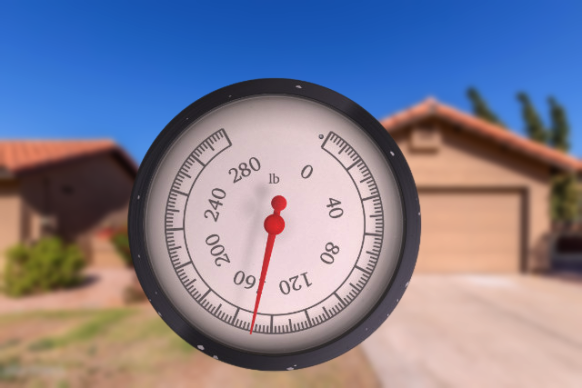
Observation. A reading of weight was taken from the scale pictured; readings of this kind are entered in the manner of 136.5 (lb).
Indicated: 150 (lb)
